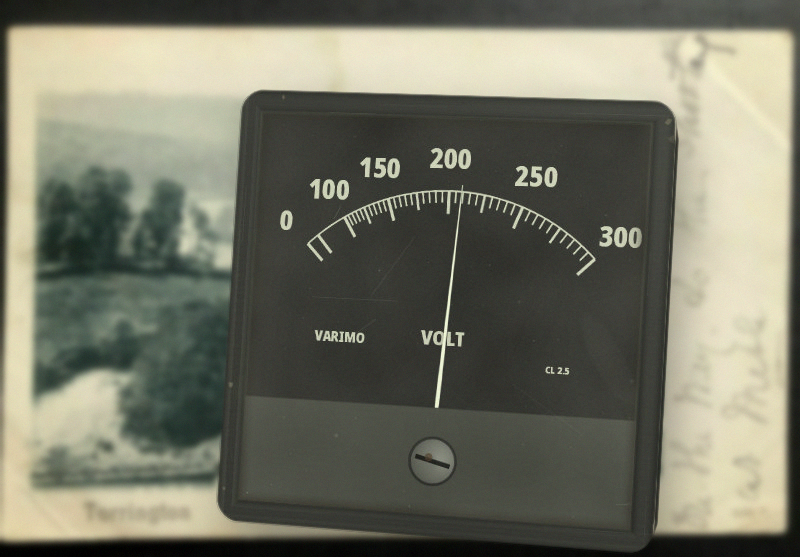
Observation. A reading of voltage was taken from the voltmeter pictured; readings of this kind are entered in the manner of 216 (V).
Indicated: 210 (V)
